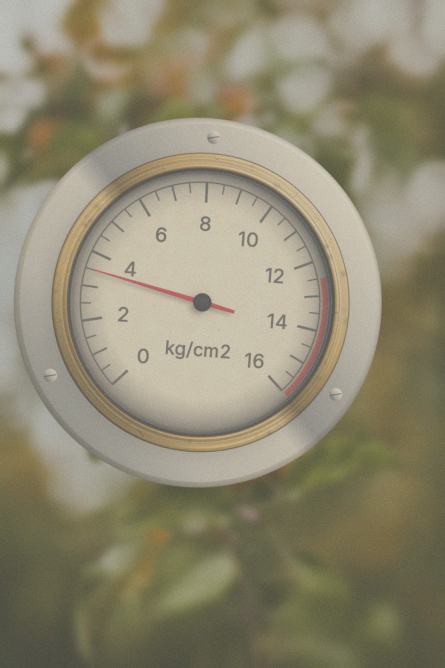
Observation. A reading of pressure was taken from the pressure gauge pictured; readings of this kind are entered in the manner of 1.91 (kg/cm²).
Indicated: 3.5 (kg/cm²)
